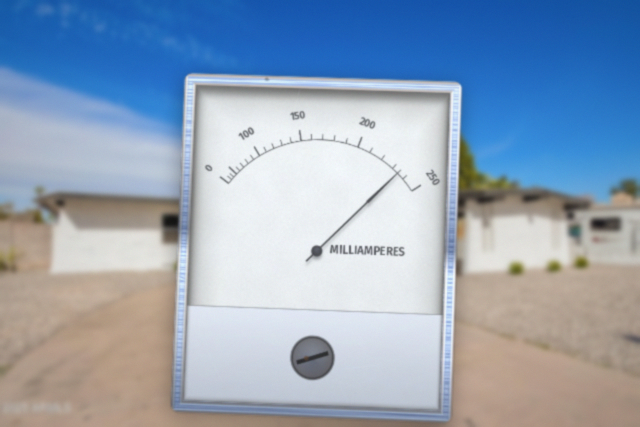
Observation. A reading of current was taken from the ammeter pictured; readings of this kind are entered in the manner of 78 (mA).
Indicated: 235 (mA)
